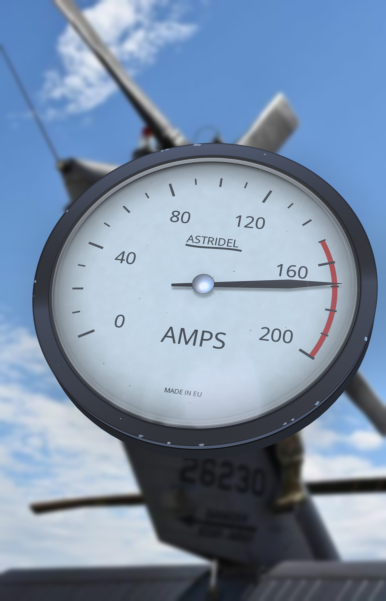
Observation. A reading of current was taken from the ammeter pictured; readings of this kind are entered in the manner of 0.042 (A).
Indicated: 170 (A)
